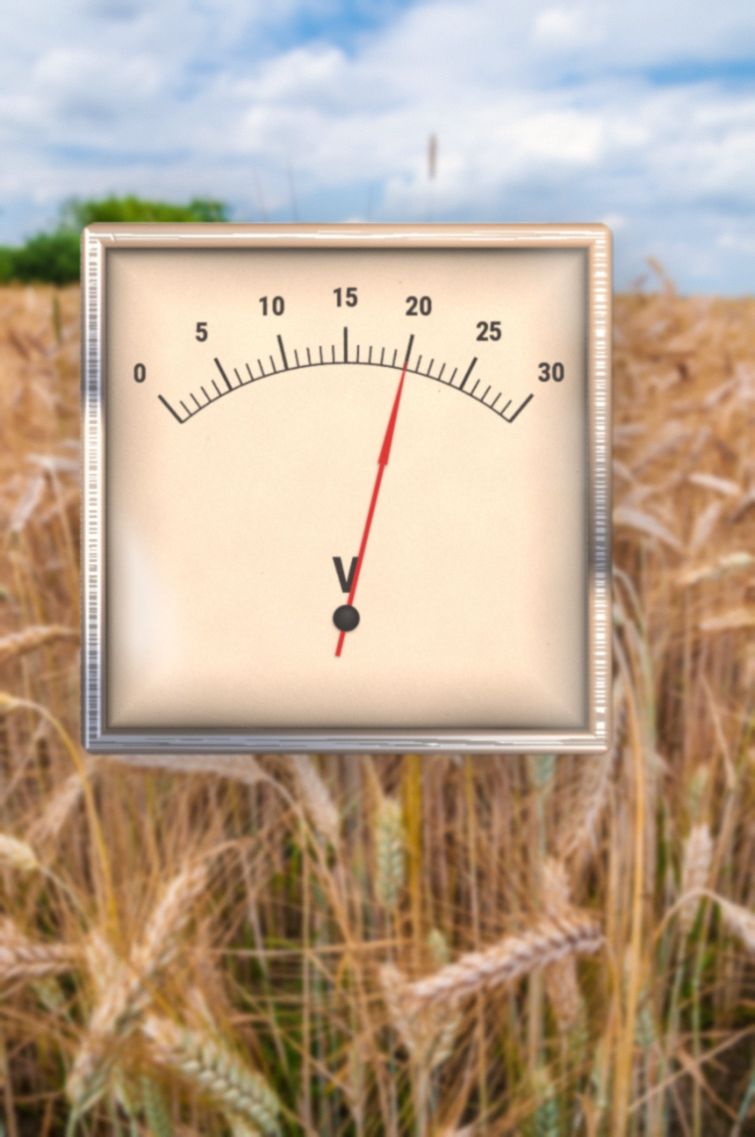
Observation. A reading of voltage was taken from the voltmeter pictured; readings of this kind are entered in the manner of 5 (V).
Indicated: 20 (V)
